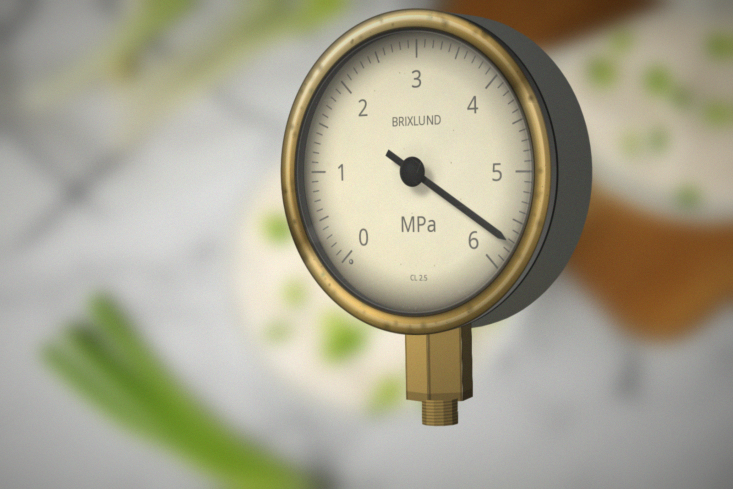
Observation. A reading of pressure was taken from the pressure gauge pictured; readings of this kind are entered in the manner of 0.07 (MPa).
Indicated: 5.7 (MPa)
